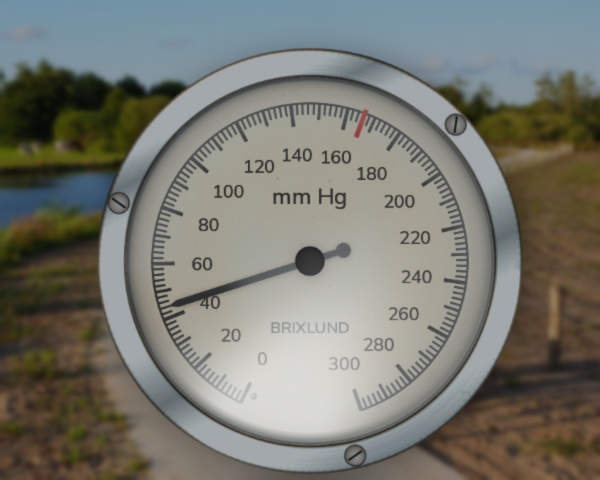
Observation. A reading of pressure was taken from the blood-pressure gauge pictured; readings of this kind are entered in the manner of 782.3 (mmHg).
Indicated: 44 (mmHg)
